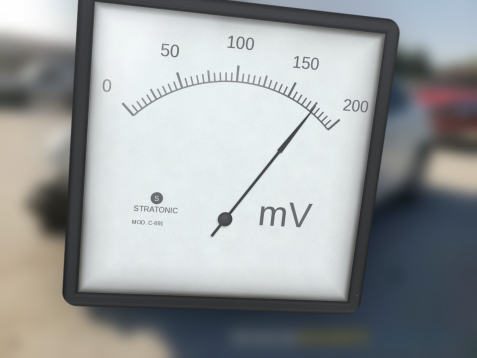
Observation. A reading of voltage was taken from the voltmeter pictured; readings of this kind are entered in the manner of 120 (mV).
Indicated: 175 (mV)
